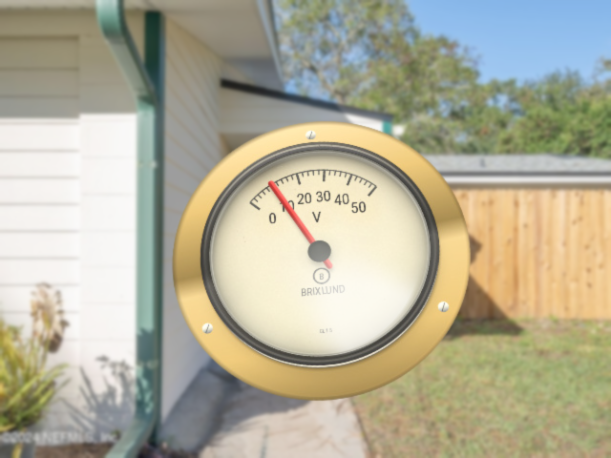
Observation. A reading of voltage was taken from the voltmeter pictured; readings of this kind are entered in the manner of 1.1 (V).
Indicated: 10 (V)
